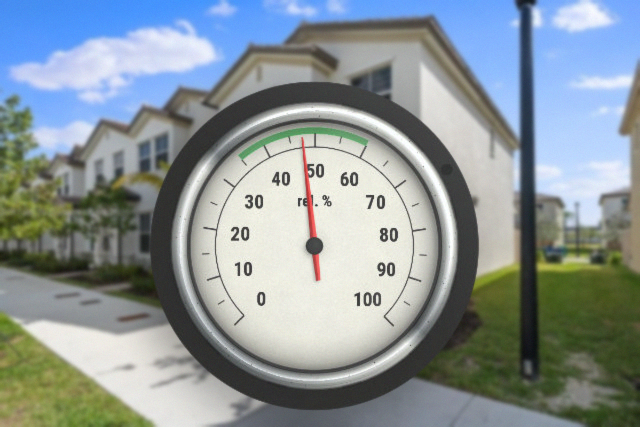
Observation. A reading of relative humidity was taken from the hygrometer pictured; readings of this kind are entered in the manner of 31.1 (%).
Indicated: 47.5 (%)
